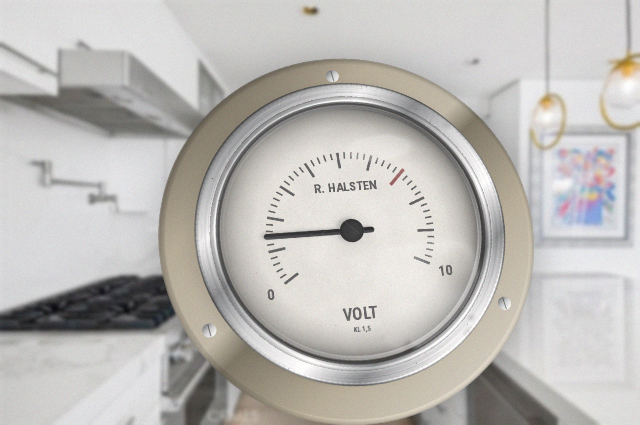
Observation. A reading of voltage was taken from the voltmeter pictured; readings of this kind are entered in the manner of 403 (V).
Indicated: 1.4 (V)
